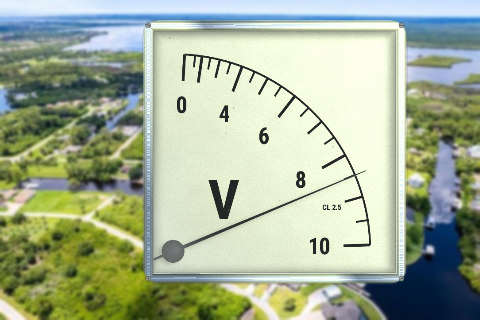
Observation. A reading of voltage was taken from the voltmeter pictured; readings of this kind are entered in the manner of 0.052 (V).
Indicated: 8.5 (V)
